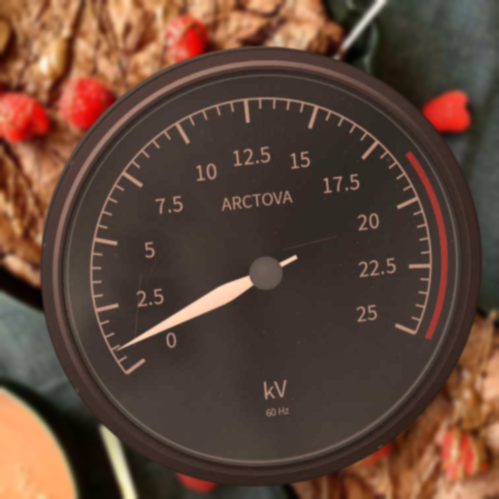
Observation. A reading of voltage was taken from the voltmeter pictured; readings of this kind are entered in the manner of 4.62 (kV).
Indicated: 1 (kV)
